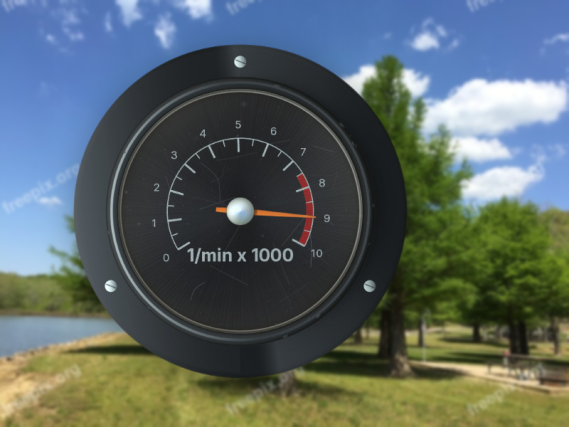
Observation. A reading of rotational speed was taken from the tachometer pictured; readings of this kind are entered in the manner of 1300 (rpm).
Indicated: 9000 (rpm)
